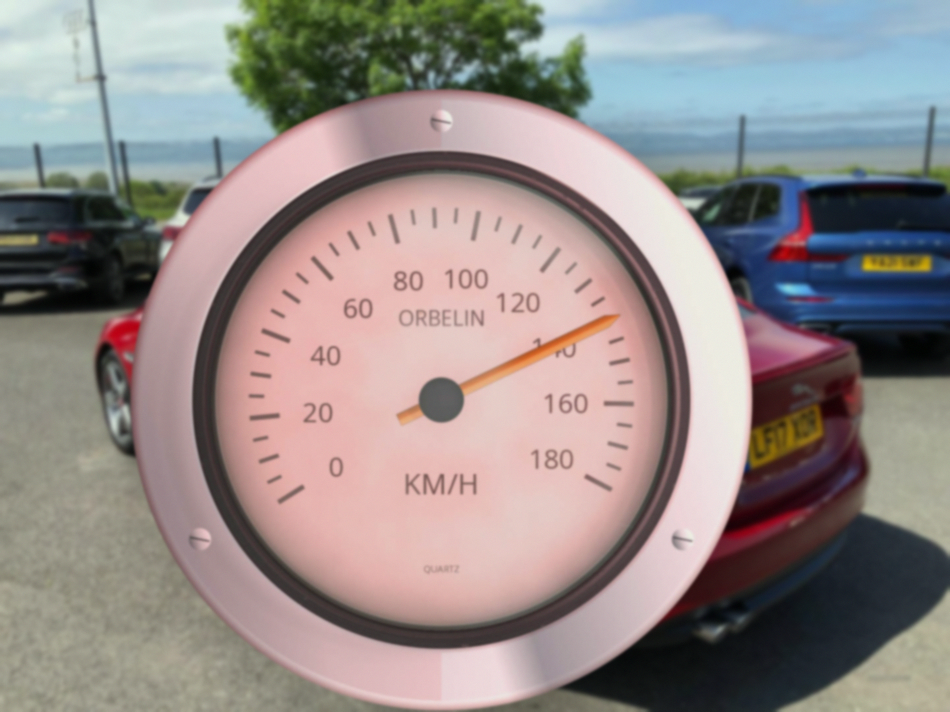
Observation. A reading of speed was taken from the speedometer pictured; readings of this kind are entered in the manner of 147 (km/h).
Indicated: 140 (km/h)
